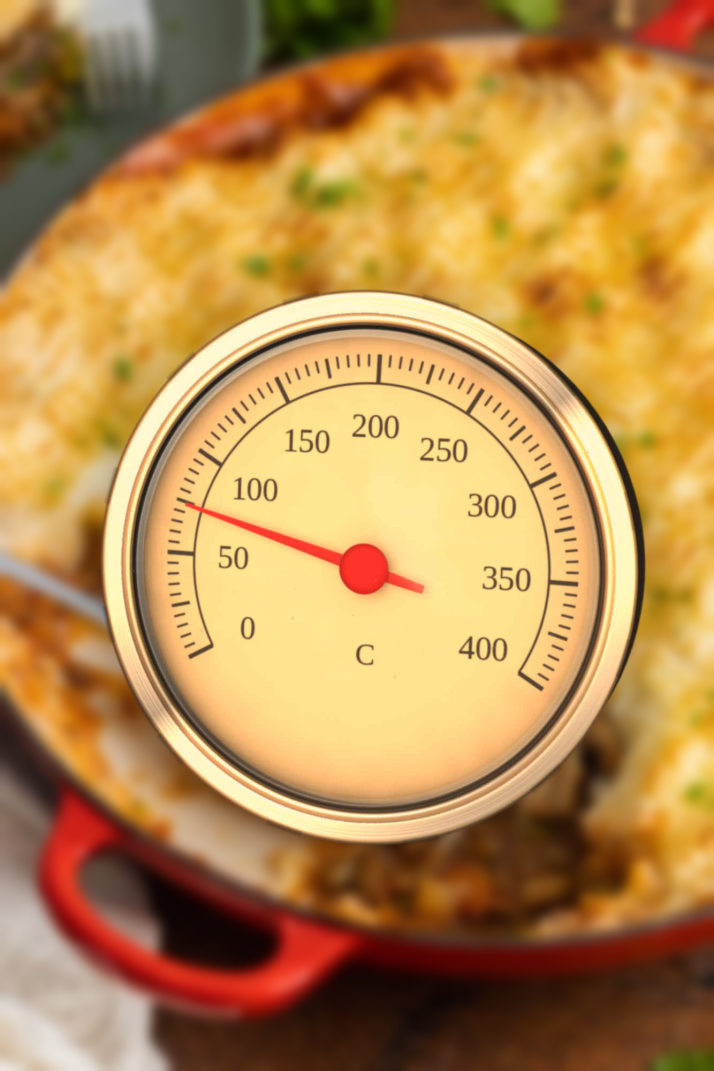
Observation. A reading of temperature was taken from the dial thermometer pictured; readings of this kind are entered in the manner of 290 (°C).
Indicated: 75 (°C)
